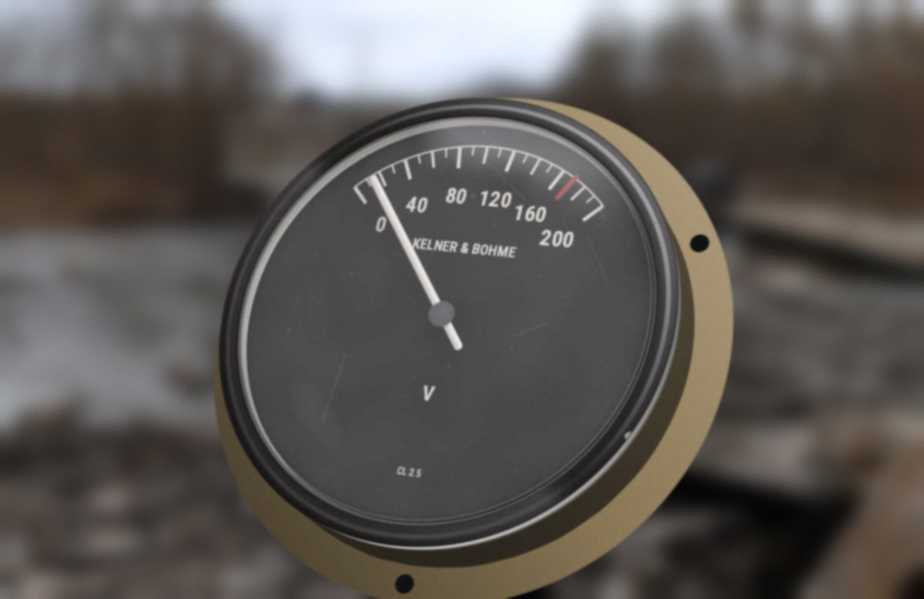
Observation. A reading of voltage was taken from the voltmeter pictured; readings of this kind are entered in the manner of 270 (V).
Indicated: 15 (V)
